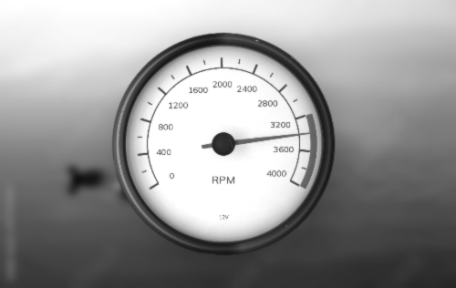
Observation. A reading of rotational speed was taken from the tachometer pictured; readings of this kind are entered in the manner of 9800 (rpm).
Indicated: 3400 (rpm)
